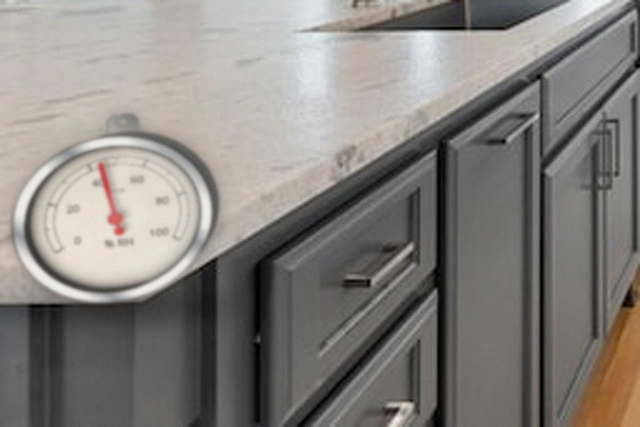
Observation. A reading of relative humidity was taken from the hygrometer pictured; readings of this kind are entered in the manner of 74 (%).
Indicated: 45 (%)
